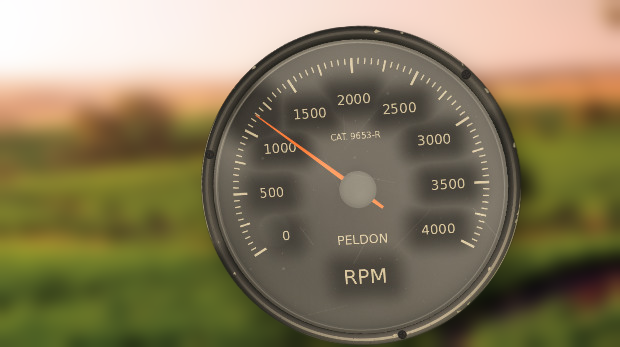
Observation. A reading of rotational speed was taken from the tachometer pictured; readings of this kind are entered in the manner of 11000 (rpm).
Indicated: 1150 (rpm)
